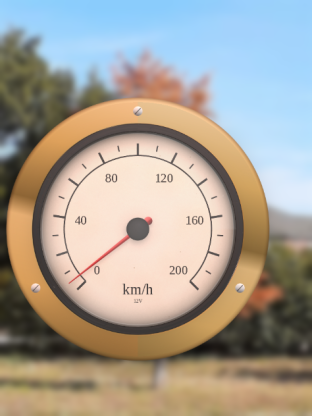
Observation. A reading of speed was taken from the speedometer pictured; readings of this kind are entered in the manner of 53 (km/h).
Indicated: 5 (km/h)
